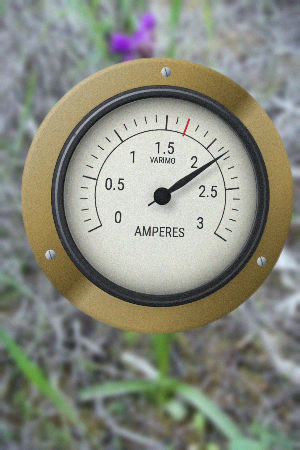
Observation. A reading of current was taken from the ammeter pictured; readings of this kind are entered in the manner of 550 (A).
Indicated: 2.15 (A)
